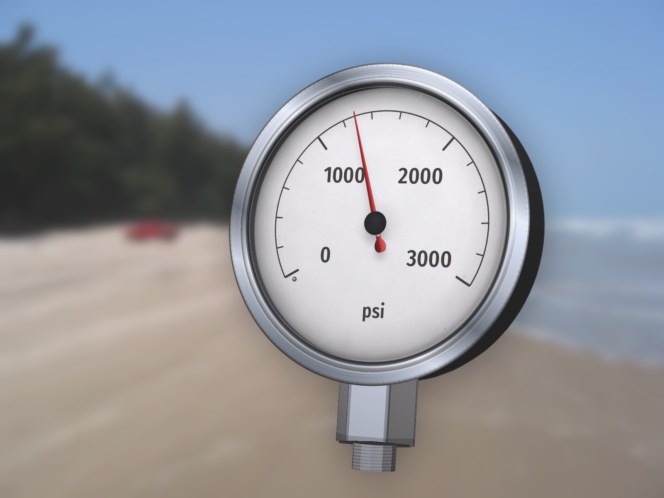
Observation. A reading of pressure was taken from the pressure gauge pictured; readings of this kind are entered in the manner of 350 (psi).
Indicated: 1300 (psi)
